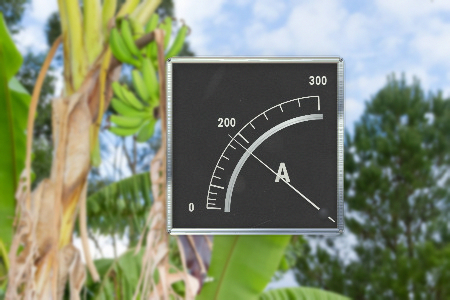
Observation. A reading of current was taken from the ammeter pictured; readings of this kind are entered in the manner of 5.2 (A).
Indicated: 190 (A)
